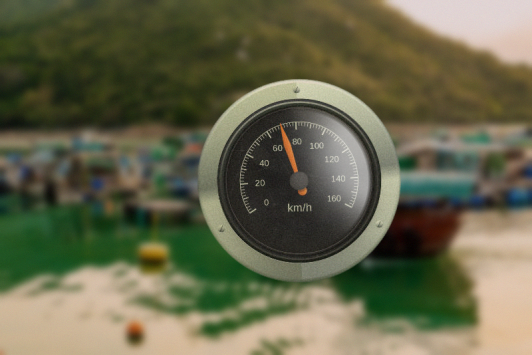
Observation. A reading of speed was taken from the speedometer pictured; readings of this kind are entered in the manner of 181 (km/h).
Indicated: 70 (km/h)
